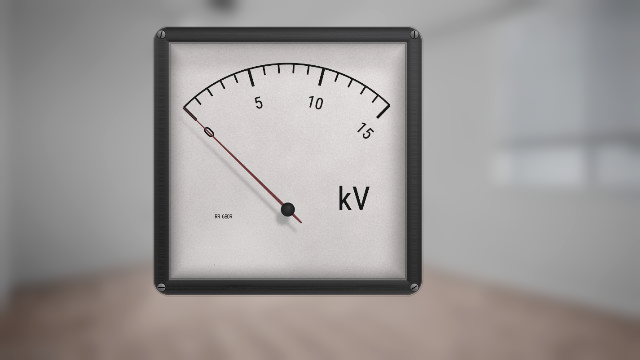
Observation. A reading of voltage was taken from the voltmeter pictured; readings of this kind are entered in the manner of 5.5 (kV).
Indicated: 0 (kV)
